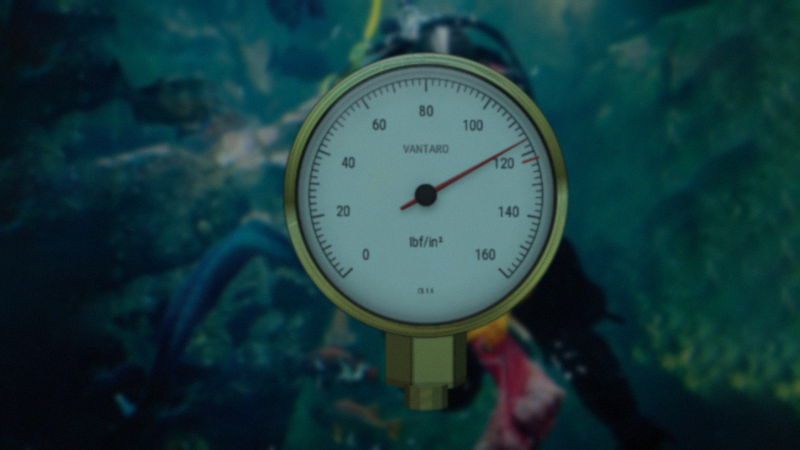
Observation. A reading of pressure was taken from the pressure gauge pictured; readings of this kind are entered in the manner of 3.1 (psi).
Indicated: 116 (psi)
